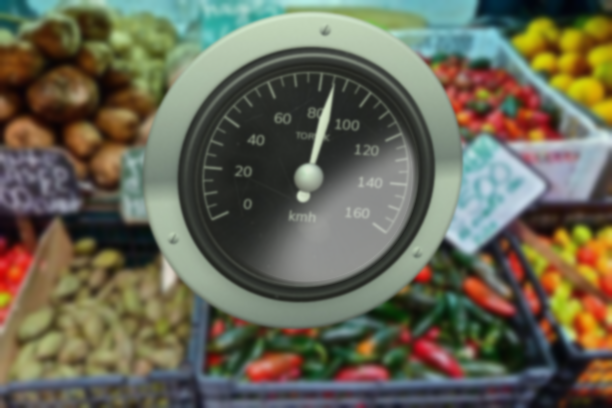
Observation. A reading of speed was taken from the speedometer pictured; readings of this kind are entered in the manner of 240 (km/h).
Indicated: 85 (km/h)
